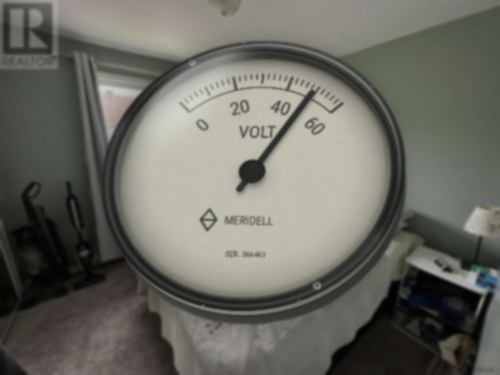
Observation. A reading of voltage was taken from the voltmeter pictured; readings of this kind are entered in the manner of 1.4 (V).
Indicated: 50 (V)
